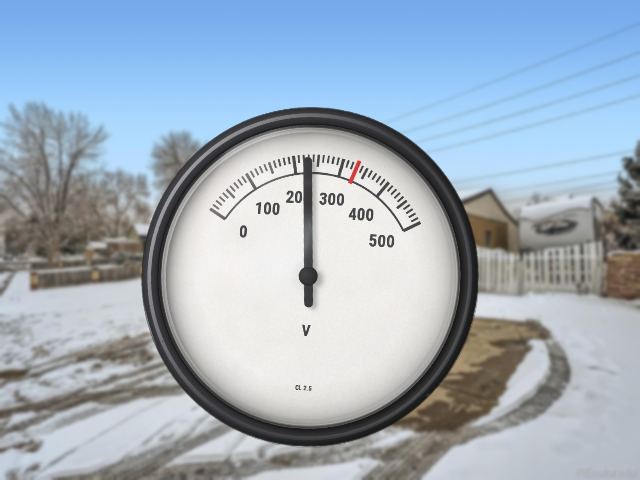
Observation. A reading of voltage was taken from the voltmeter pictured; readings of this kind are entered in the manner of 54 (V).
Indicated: 230 (V)
